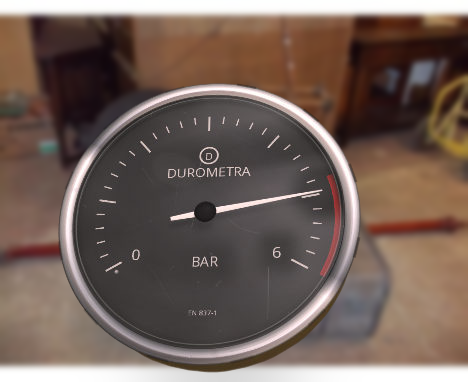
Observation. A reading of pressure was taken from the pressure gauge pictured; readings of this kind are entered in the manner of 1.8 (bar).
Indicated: 5 (bar)
